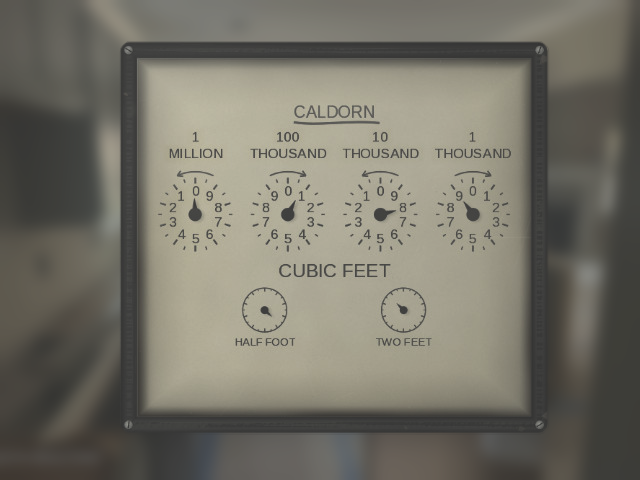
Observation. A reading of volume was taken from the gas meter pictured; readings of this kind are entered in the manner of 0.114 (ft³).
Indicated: 7900 (ft³)
